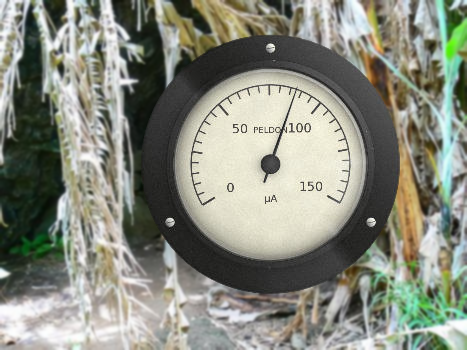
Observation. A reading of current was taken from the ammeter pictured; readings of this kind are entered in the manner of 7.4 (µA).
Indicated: 87.5 (µA)
